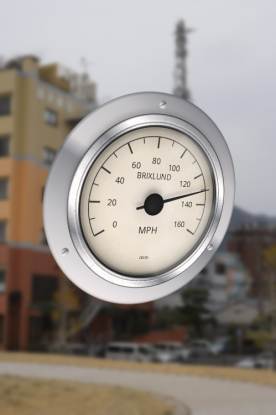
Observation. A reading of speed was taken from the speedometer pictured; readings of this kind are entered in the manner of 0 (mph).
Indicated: 130 (mph)
